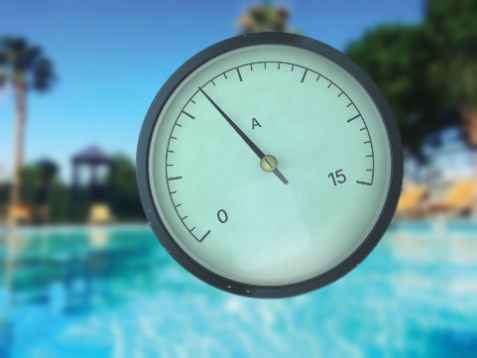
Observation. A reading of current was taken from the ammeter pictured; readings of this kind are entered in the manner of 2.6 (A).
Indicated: 6 (A)
